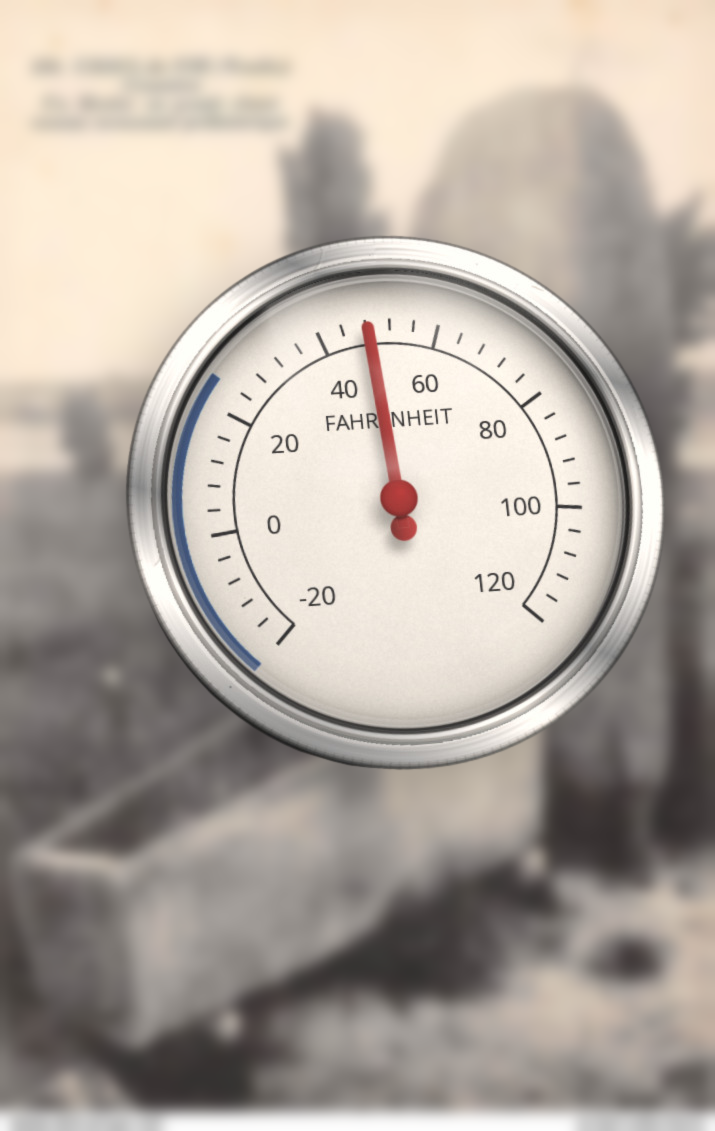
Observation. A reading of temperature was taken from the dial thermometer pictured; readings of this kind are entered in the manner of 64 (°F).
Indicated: 48 (°F)
